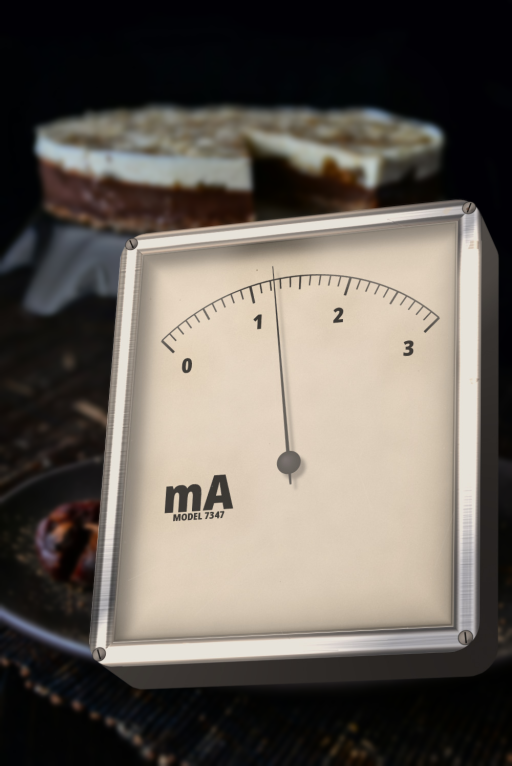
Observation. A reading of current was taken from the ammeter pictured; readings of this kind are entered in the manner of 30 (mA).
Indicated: 1.25 (mA)
